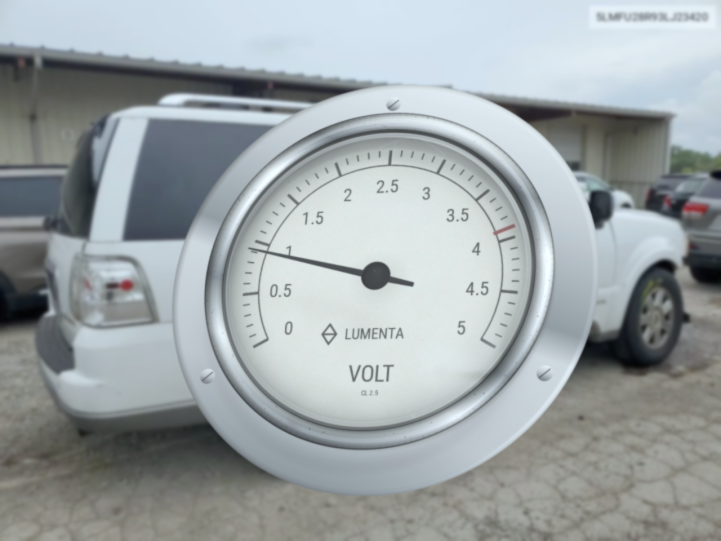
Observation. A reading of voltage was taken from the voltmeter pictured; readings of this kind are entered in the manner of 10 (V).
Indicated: 0.9 (V)
